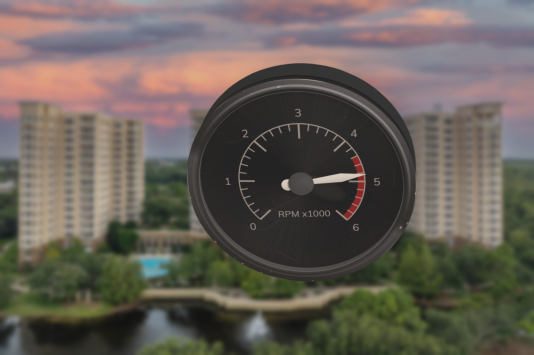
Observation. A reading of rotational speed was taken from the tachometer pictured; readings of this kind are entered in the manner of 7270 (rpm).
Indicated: 4800 (rpm)
